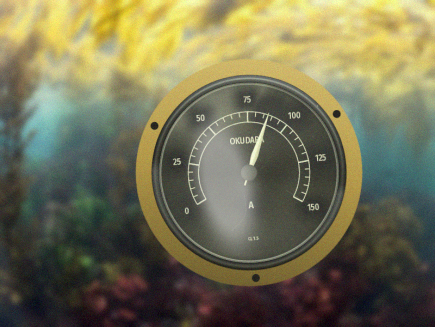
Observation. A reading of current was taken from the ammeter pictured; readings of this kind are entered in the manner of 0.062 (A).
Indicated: 87.5 (A)
